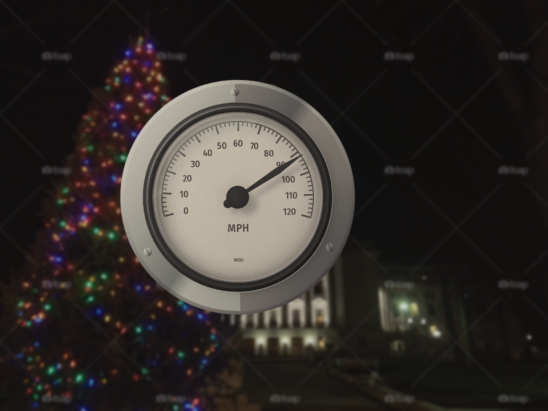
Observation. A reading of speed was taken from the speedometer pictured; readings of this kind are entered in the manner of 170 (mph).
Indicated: 92 (mph)
